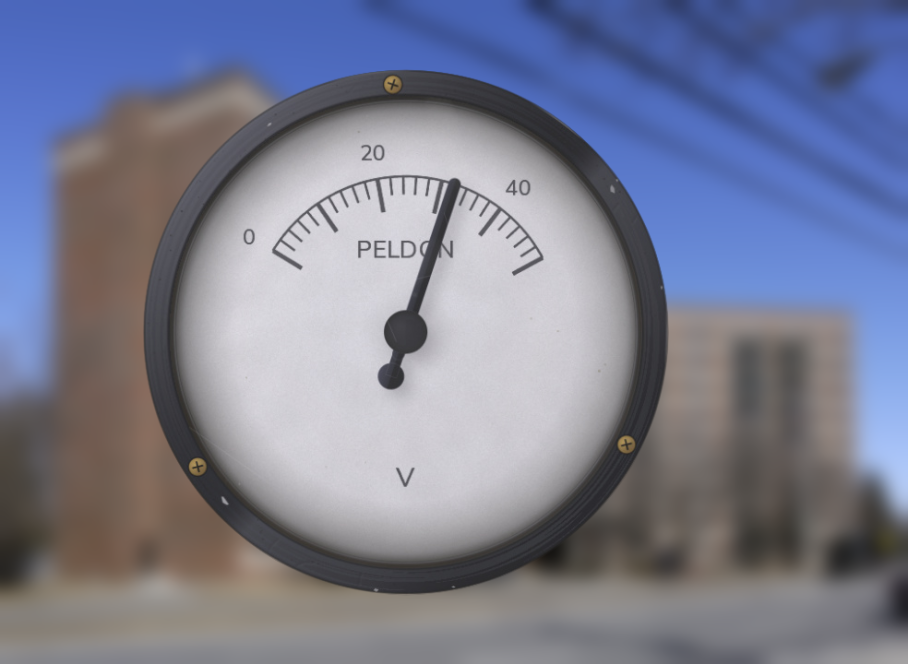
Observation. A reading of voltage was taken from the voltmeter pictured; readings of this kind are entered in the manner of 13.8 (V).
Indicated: 32 (V)
